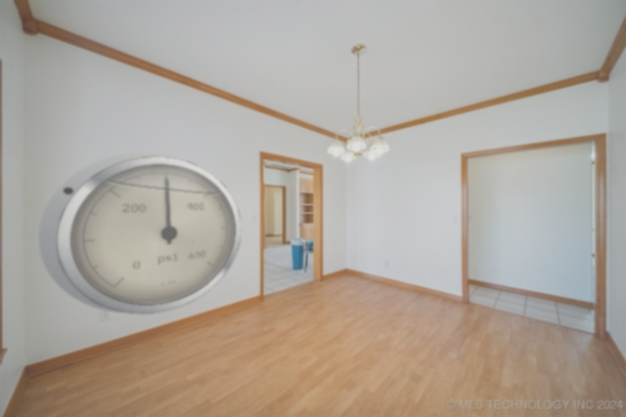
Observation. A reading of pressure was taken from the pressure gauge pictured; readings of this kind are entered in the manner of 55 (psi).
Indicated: 300 (psi)
